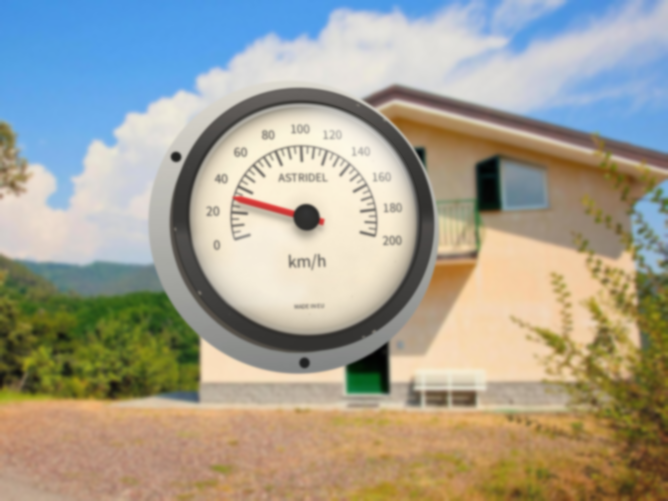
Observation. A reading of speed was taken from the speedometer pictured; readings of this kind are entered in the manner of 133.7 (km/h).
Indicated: 30 (km/h)
